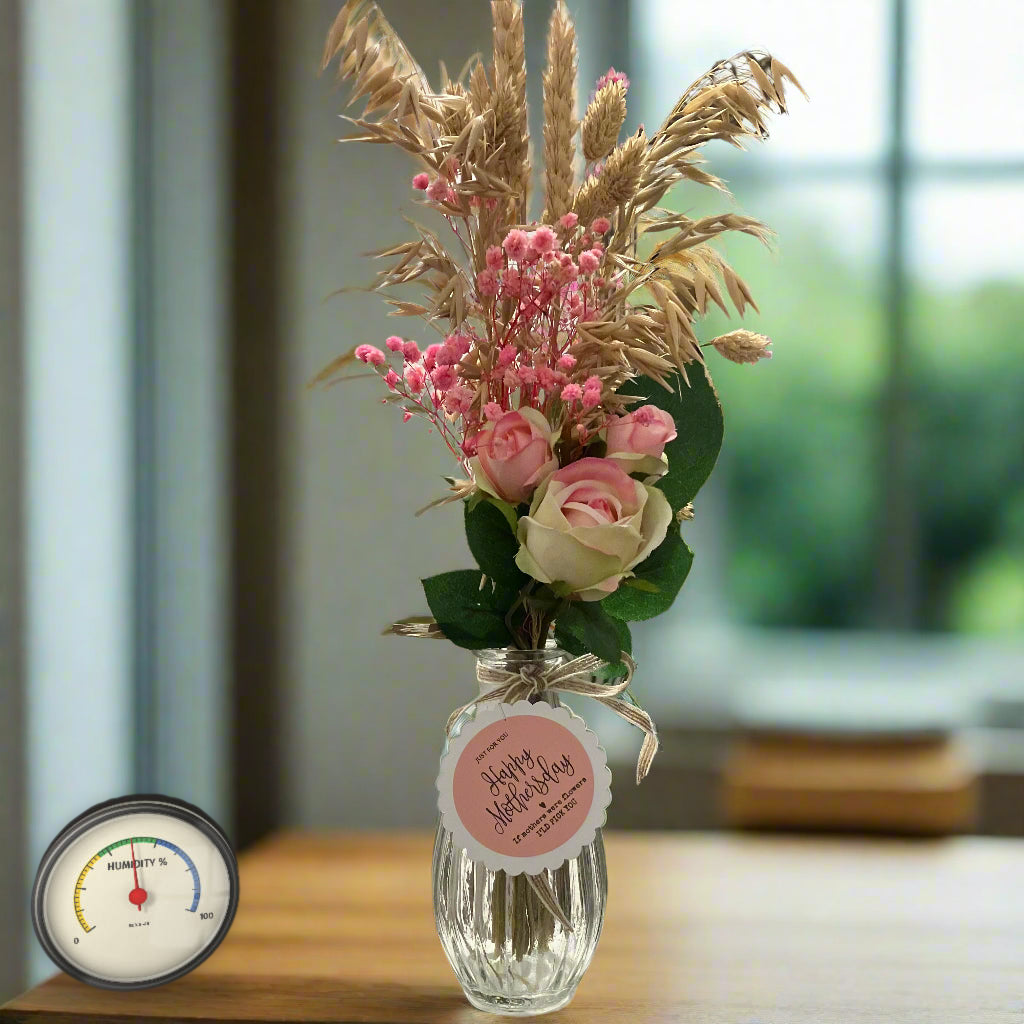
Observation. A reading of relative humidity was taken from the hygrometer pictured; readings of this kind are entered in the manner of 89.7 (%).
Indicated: 50 (%)
